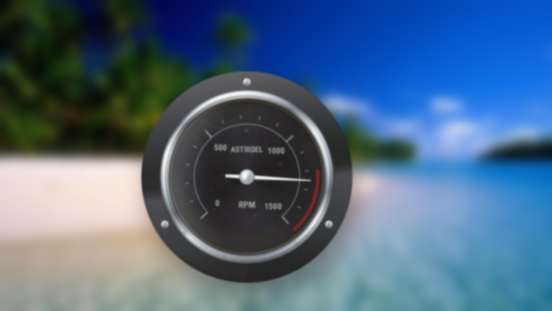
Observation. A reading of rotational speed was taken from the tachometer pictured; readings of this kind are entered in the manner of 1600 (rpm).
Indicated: 1250 (rpm)
